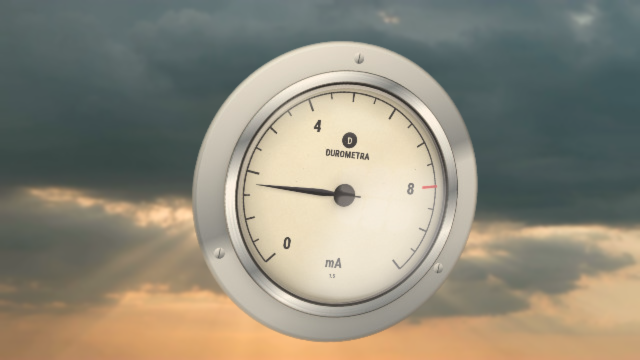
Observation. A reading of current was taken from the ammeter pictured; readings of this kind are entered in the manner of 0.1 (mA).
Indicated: 1.75 (mA)
